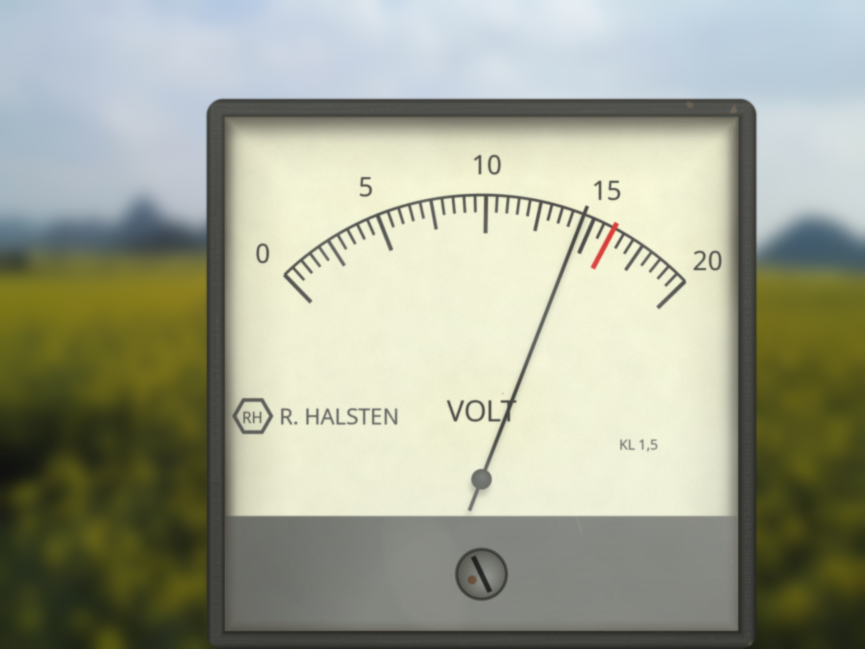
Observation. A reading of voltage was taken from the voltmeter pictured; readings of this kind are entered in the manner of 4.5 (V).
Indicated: 14.5 (V)
